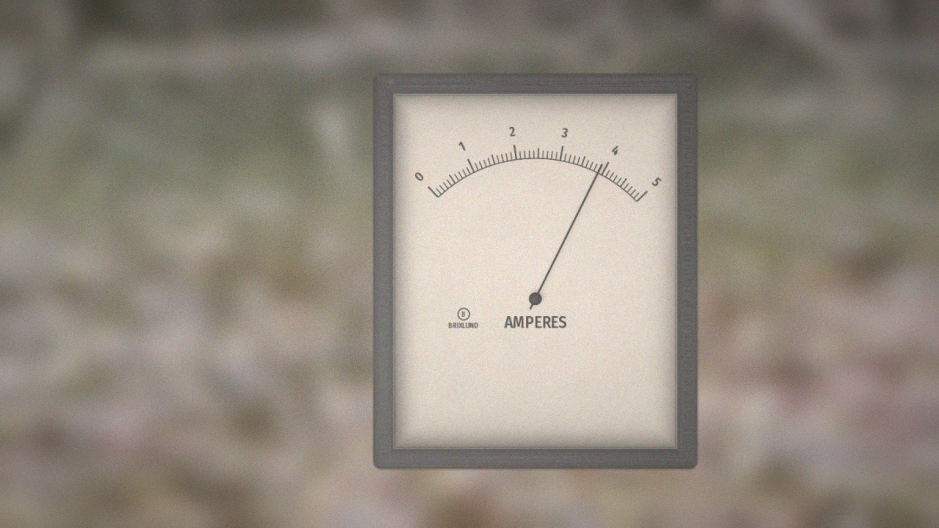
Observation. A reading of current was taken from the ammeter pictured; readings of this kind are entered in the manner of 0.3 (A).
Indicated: 3.9 (A)
